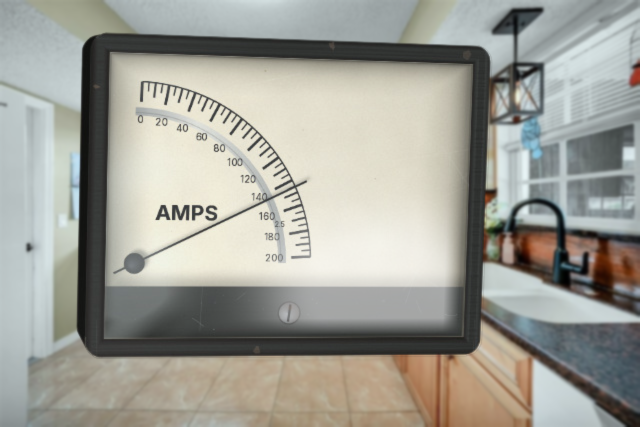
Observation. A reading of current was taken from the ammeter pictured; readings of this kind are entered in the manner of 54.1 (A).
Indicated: 145 (A)
